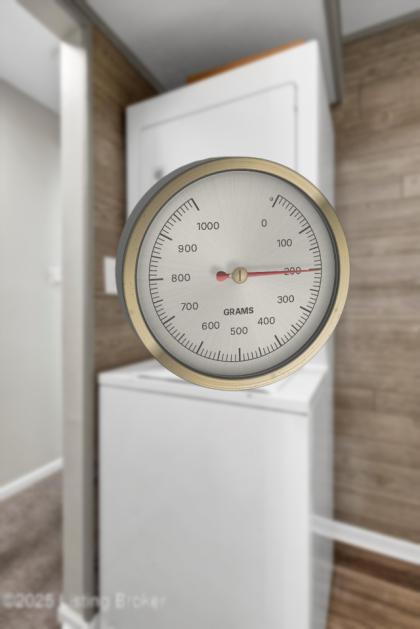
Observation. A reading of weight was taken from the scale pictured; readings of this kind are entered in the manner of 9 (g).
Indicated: 200 (g)
